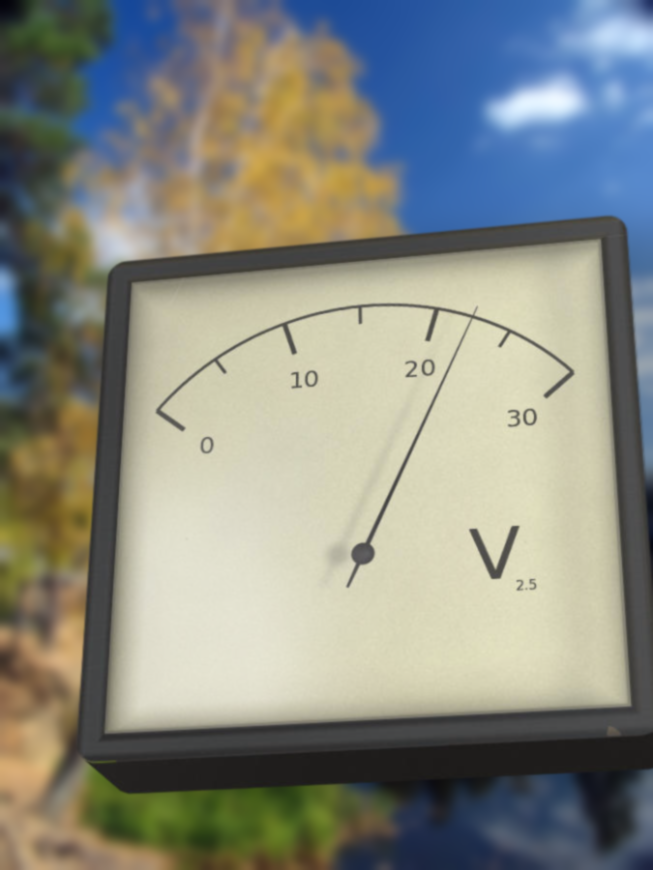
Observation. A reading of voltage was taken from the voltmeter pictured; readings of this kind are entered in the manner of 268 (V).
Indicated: 22.5 (V)
